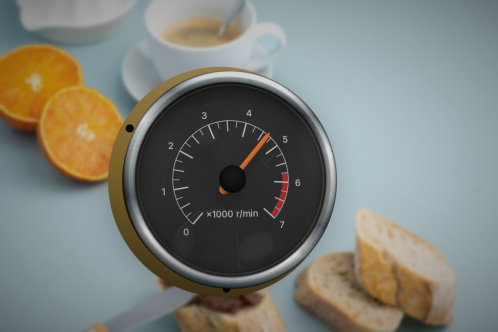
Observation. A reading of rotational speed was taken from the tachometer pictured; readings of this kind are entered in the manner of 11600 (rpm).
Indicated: 4625 (rpm)
